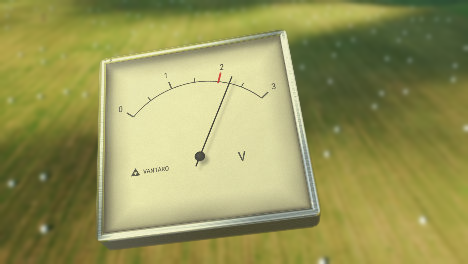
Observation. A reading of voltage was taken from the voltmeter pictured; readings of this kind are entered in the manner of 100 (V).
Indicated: 2.25 (V)
